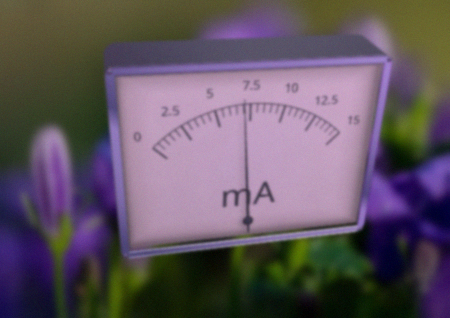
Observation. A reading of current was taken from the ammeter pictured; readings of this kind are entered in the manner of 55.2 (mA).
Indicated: 7 (mA)
